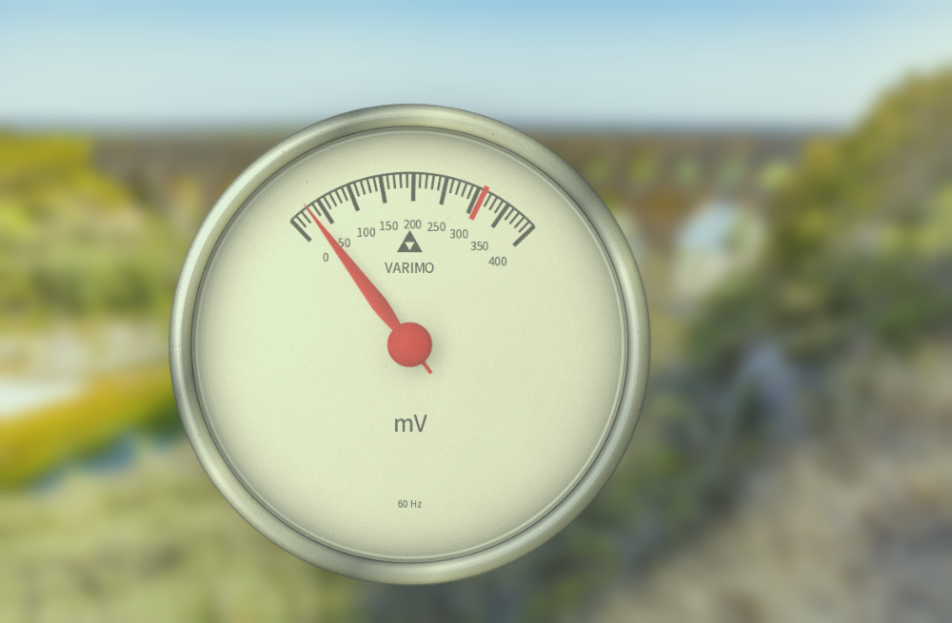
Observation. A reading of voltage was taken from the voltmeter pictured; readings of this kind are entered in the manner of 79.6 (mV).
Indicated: 30 (mV)
